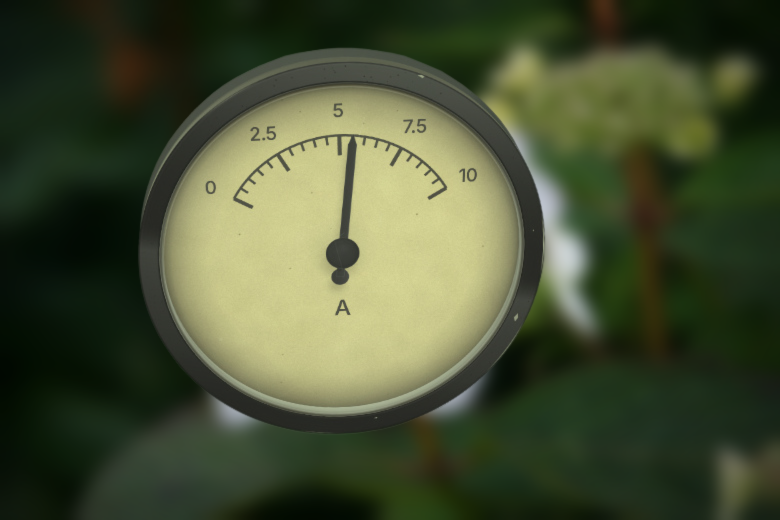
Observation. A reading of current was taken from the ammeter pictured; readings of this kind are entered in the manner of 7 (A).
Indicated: 5.5 (A)
